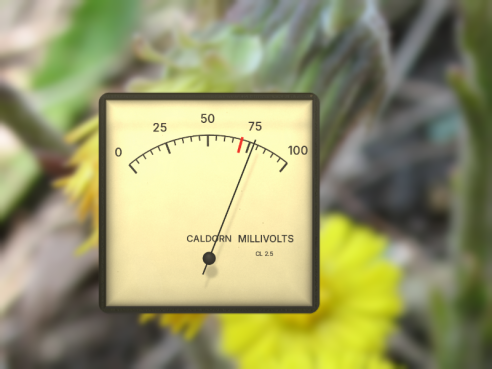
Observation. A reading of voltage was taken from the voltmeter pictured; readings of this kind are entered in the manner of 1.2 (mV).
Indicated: 77.5 (mV)
